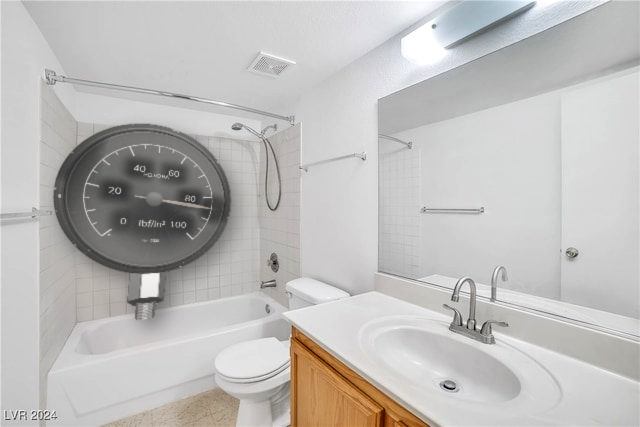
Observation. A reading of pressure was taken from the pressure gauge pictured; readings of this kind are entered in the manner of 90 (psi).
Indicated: 85 (psi)
